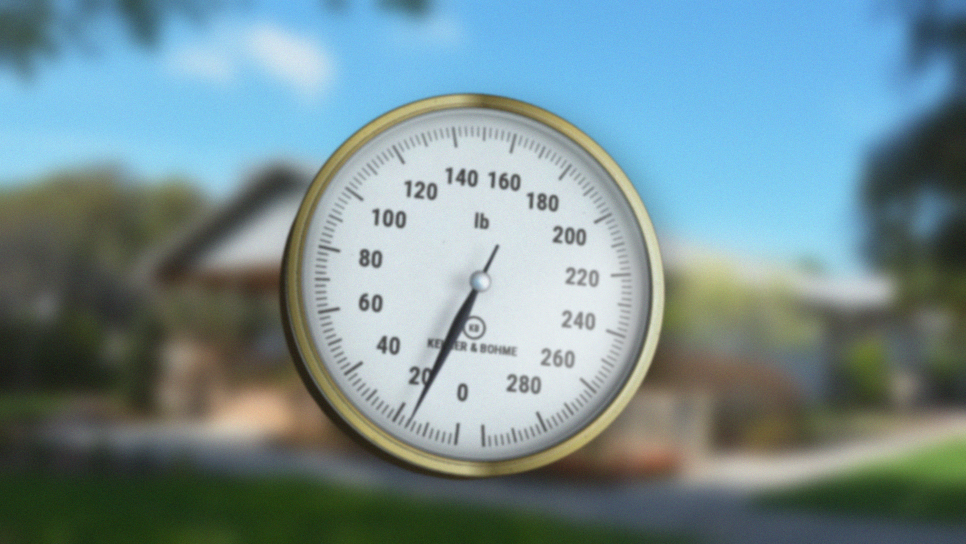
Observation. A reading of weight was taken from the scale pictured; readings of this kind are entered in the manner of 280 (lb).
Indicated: 16 (lb)
